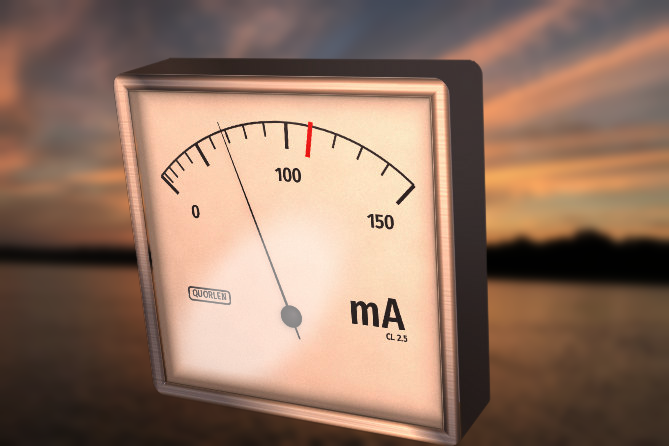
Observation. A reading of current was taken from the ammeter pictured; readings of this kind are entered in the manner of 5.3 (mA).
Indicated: 70 (mA)
